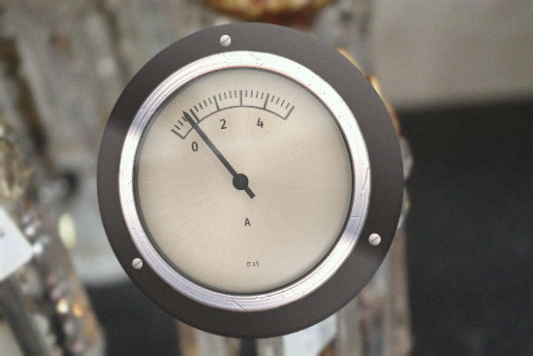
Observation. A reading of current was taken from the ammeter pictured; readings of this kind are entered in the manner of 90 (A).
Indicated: 0.8 (A)
